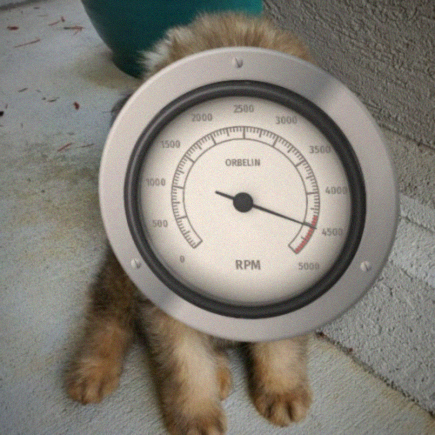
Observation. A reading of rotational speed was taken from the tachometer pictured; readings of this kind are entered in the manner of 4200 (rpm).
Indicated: 4500 (rpm)
